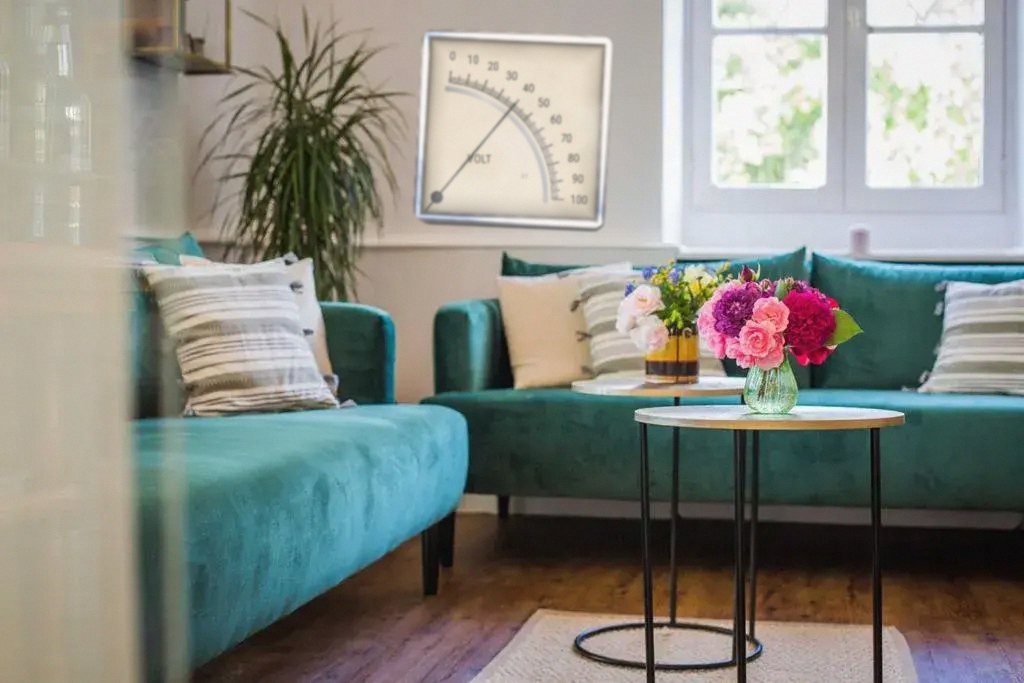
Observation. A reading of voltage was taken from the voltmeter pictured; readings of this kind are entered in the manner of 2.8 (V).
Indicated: 40 (V)
